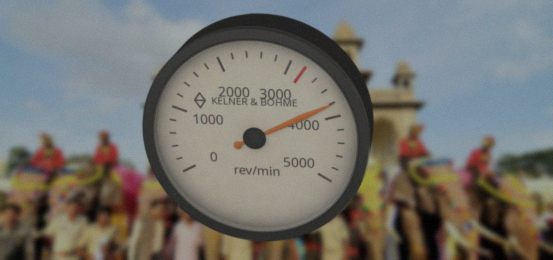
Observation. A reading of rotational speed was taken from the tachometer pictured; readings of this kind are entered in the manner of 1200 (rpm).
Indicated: 3800 (rpm)
